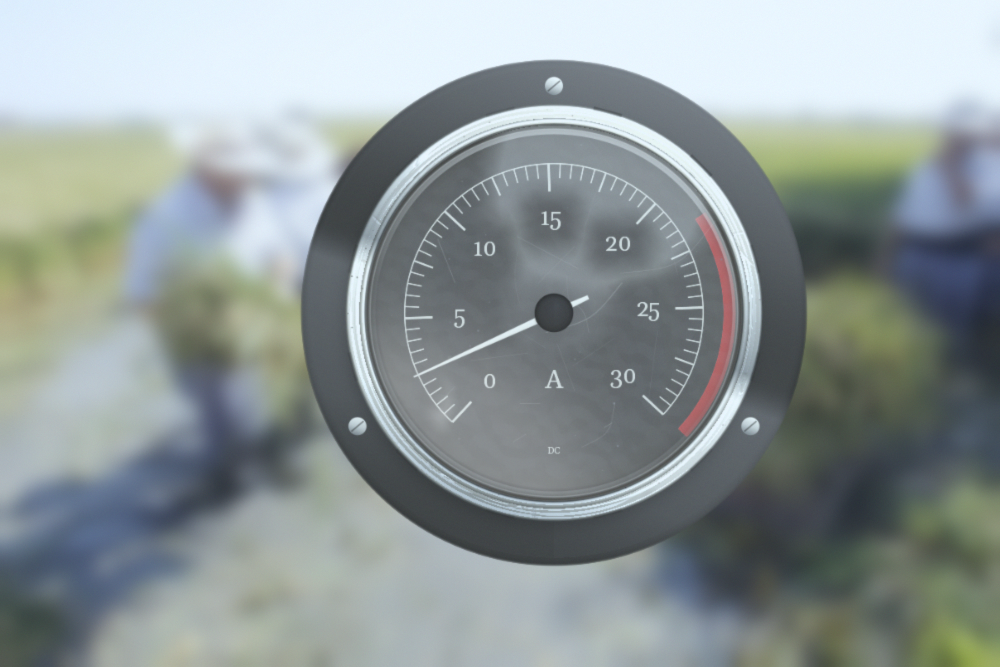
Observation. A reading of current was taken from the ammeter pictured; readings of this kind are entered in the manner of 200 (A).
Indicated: 2.5 (A)
